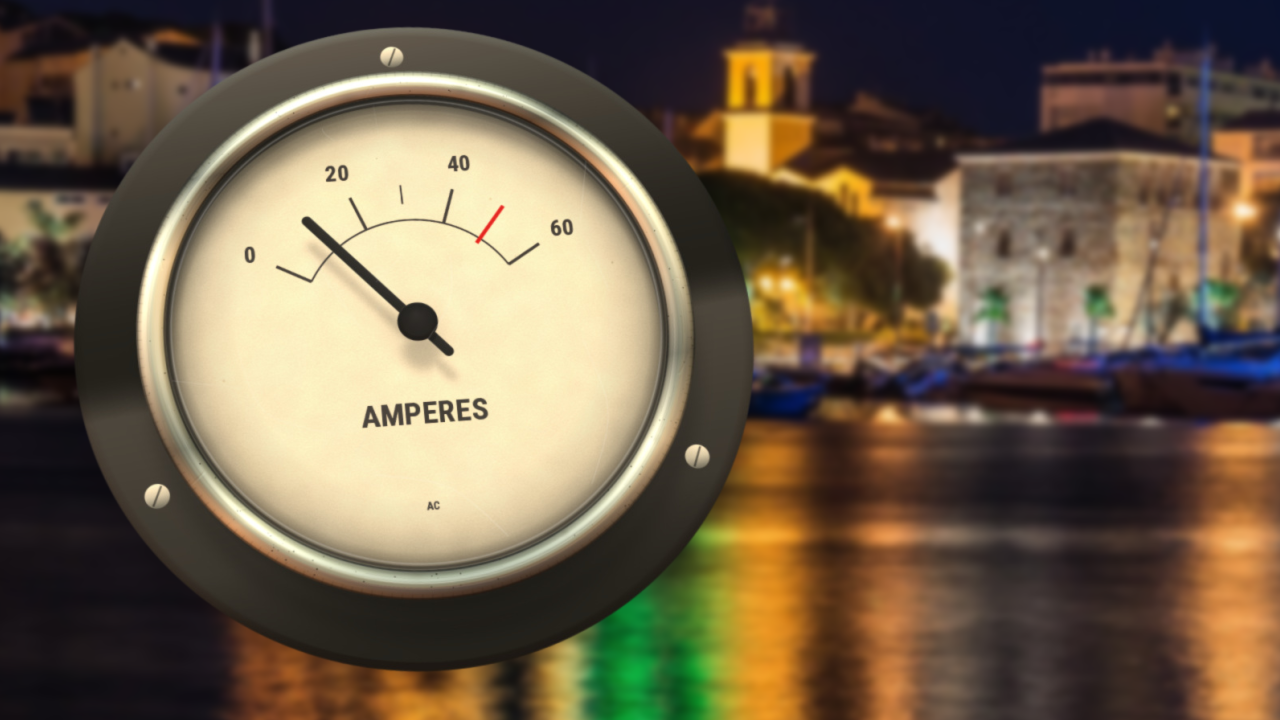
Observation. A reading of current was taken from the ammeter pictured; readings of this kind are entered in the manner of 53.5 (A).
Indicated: 10 (A)
